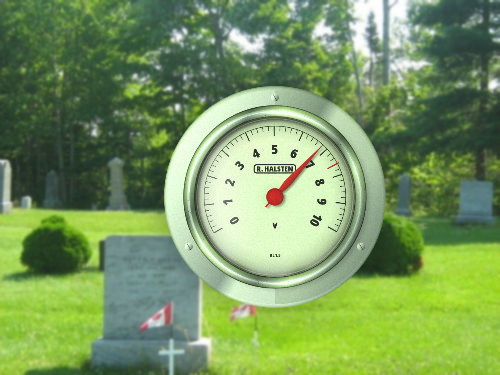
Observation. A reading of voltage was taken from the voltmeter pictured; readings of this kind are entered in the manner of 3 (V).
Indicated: 6.8 (V)
